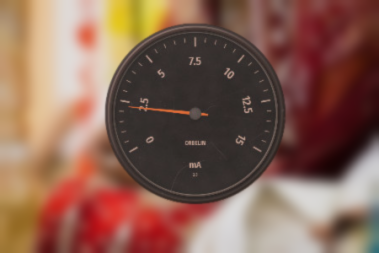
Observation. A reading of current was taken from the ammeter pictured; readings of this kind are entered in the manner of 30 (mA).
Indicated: 2.25 (mA)
